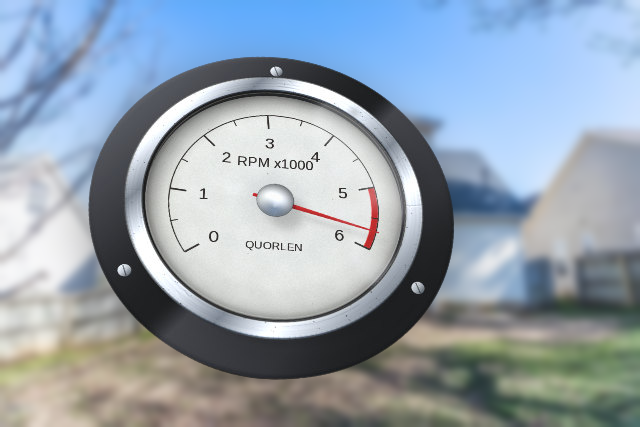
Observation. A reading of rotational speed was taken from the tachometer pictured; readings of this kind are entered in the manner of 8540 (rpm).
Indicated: 5750 (rpm)
